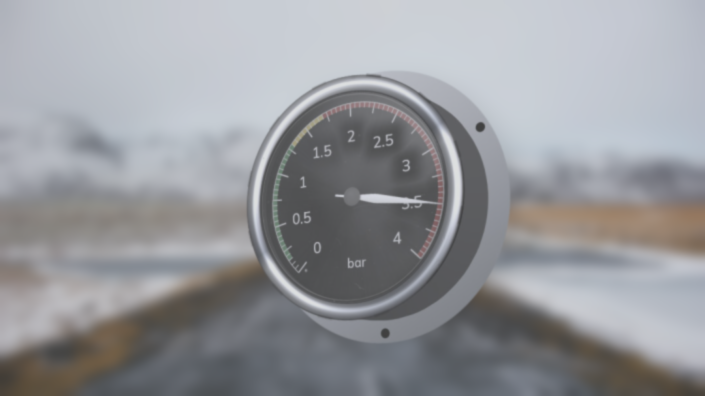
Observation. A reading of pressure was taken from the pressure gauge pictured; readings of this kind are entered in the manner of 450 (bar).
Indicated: 3.5 (bar)
